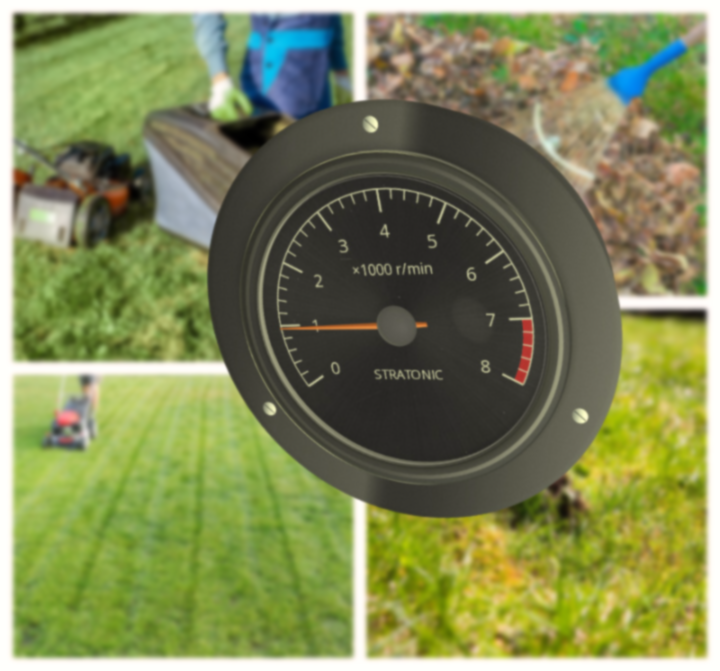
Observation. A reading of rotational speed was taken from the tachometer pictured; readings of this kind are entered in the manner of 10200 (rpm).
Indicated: 1000 (rpm)
